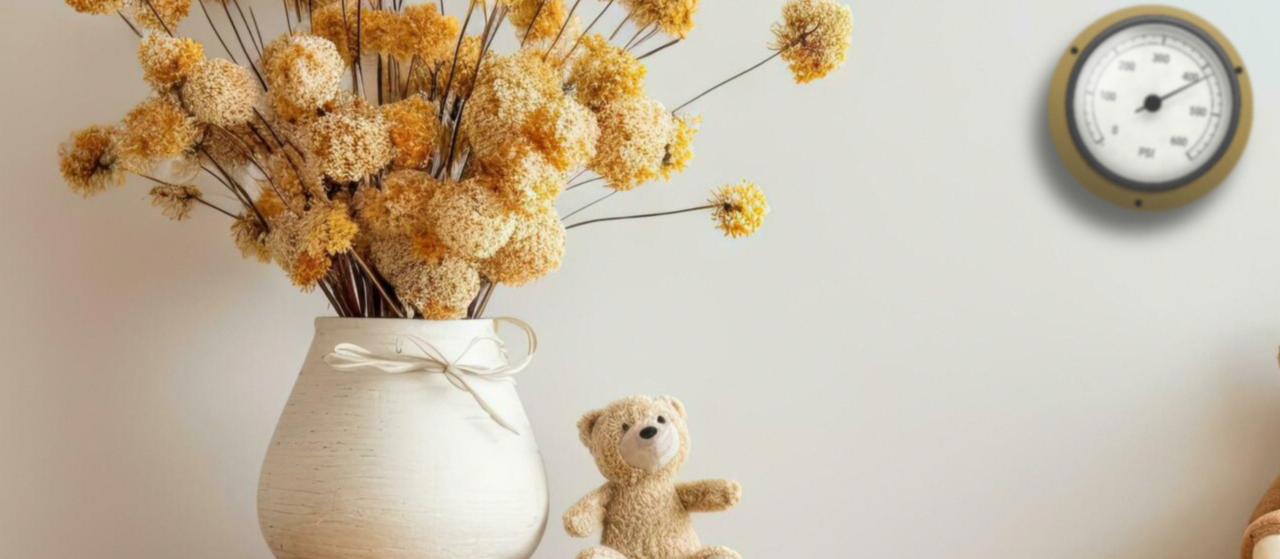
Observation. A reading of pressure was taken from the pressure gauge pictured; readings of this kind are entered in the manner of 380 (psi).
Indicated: 420 (psi)
